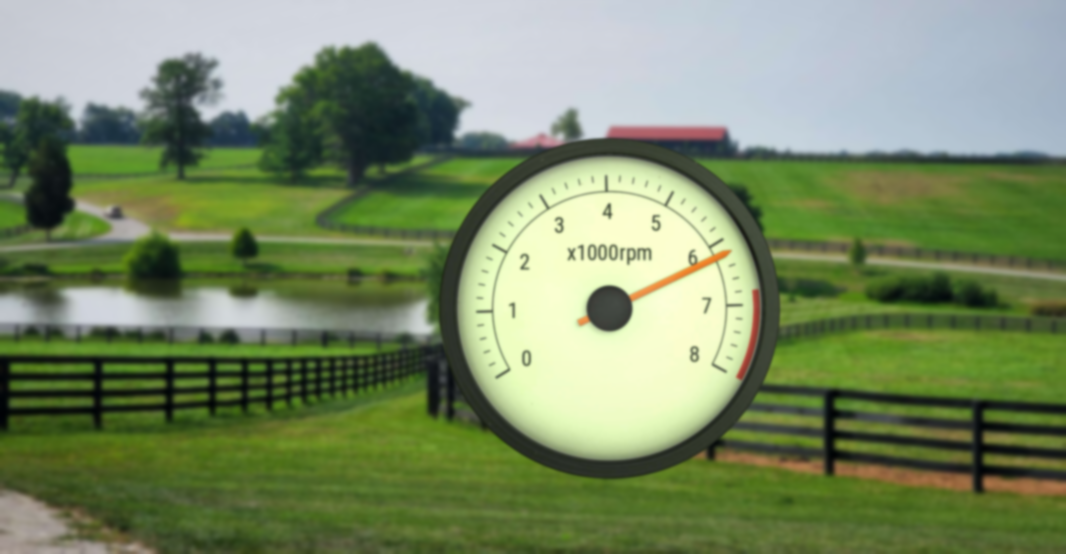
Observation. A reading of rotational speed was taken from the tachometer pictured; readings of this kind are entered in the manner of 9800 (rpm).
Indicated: 6200 (rpm)
